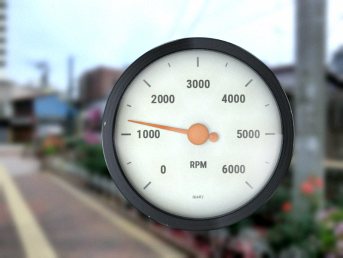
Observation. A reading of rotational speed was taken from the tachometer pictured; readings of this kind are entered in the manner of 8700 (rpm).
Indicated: 1250 (rpm)
